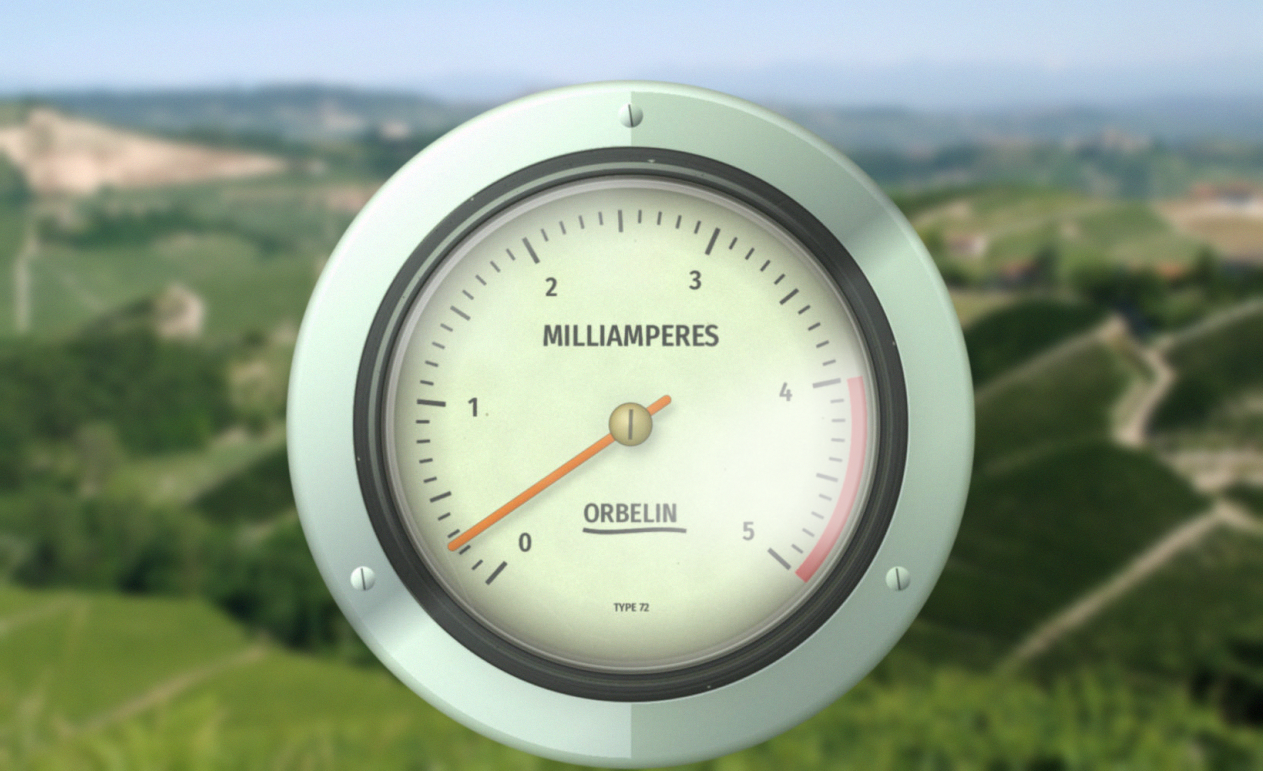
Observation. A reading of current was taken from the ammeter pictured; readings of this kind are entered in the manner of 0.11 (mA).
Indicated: 0.25 (mA)
